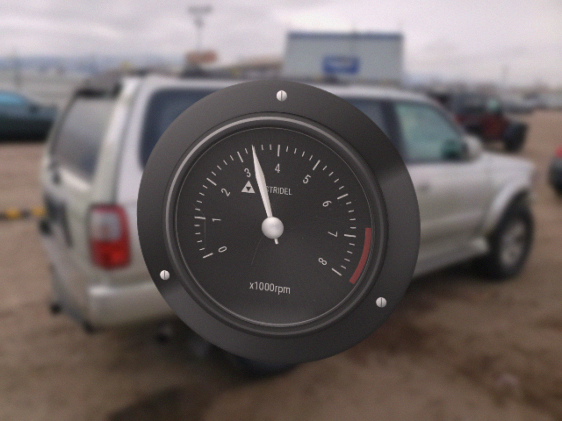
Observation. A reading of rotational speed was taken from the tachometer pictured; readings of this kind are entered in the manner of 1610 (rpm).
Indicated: 3400 (rpm)
